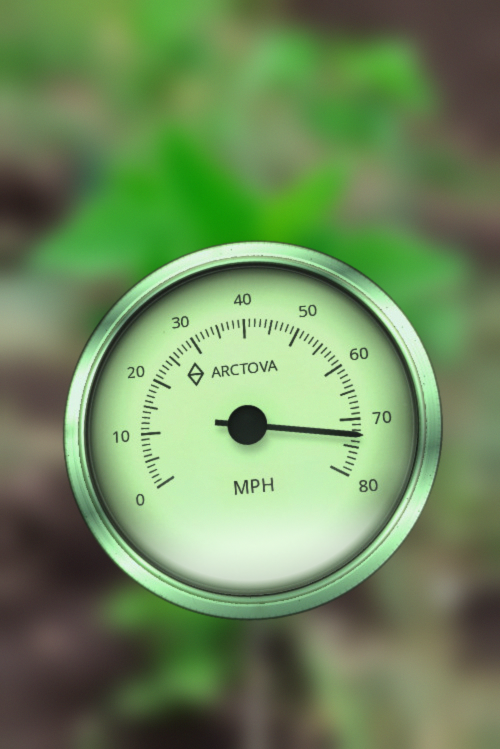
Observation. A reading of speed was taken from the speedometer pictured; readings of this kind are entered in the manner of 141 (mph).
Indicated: 73 (mph)
